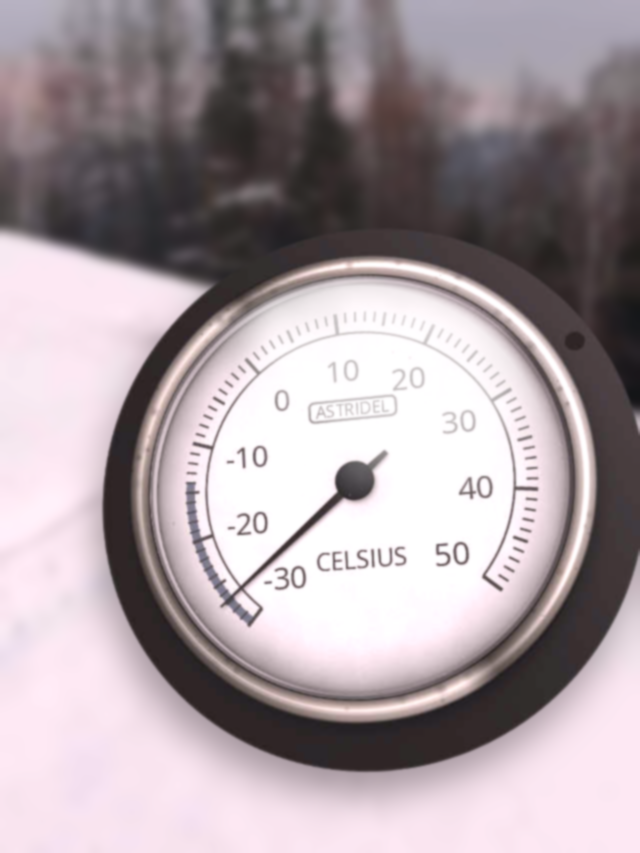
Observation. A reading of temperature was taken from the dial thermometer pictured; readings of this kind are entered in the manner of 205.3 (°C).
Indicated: -27 (°C)
